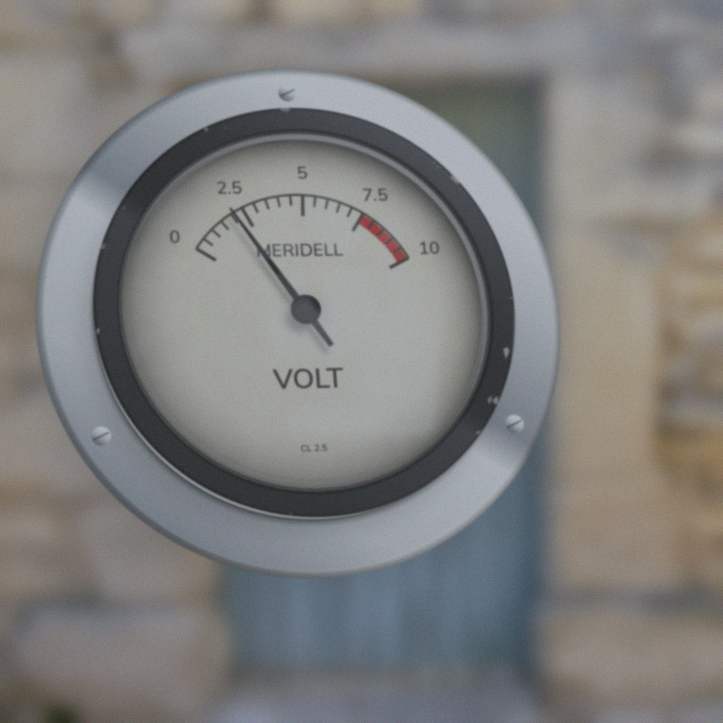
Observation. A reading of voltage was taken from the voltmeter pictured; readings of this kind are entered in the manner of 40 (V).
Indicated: 2 (V)
